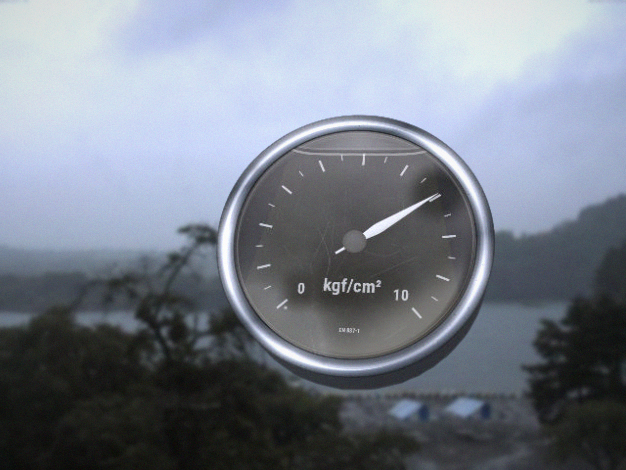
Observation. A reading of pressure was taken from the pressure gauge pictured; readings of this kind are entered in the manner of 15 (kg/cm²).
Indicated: 7 (kg/cm²)
